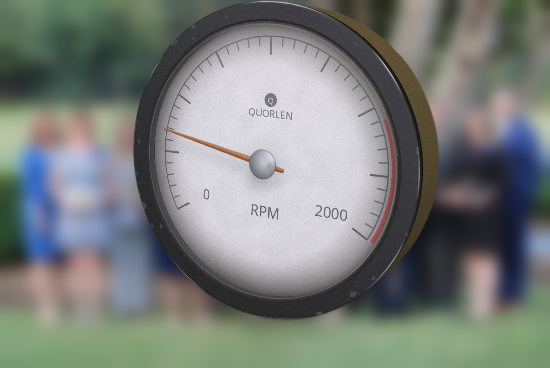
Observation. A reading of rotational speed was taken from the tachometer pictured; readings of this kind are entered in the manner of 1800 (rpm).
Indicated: 350 (rpm)
